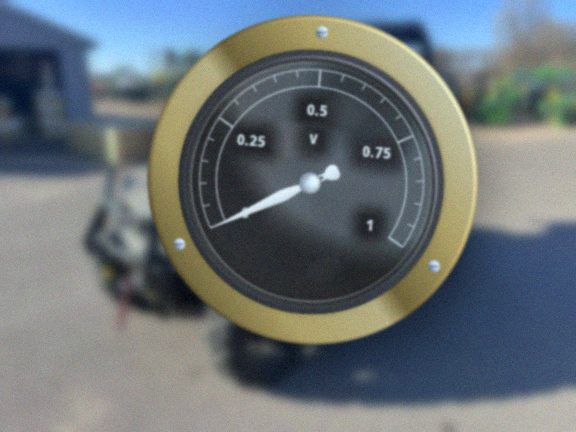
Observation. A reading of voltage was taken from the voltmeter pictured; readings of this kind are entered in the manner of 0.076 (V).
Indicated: 0 (V)
